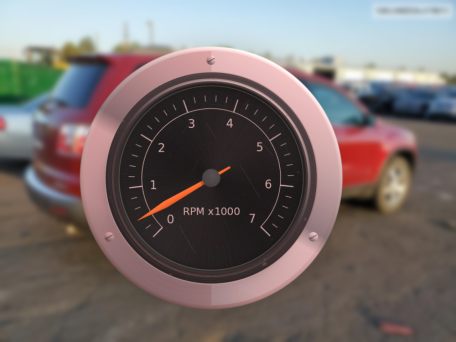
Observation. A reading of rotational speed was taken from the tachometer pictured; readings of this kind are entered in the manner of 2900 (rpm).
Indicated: 400 (rpm)
